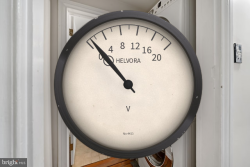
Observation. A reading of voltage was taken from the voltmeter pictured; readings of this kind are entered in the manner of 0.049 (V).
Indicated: 1 (V)
